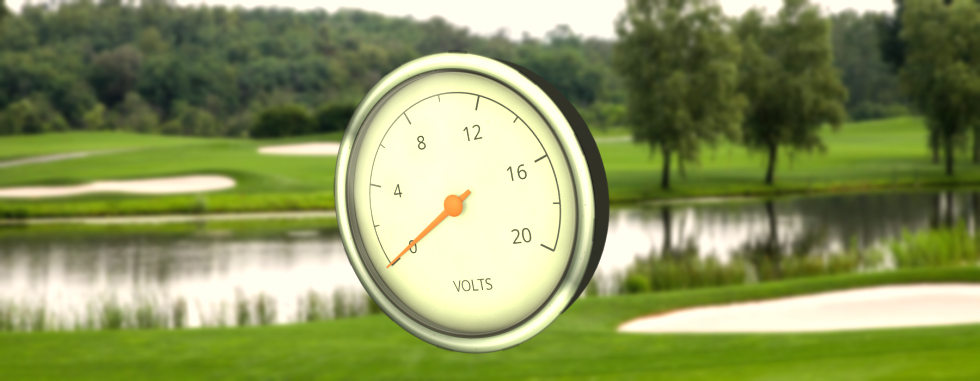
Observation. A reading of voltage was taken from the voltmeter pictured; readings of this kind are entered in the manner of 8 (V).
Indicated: 0 (V)
